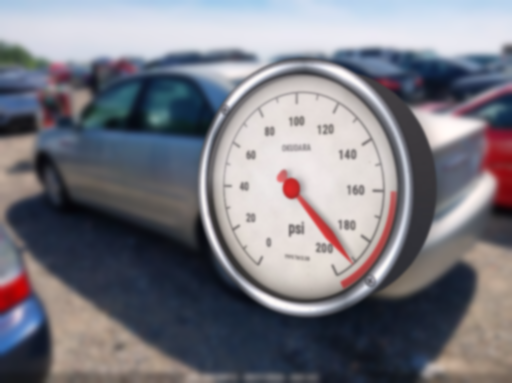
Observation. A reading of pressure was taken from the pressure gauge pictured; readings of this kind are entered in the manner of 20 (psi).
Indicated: 190 (psi)
